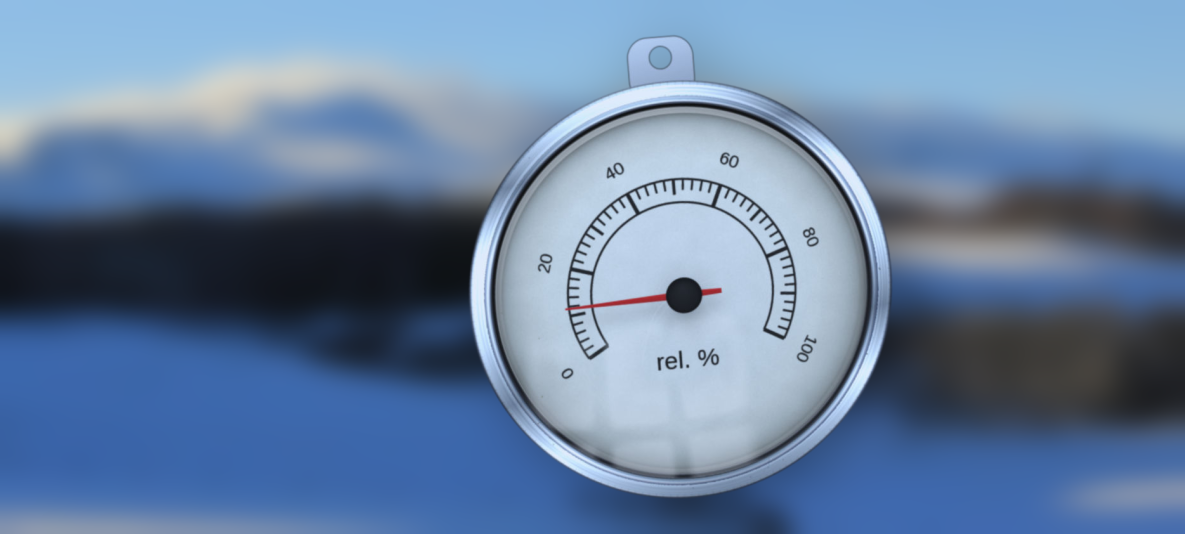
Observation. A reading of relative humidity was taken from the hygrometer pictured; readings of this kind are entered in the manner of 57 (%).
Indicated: 12 (%)
